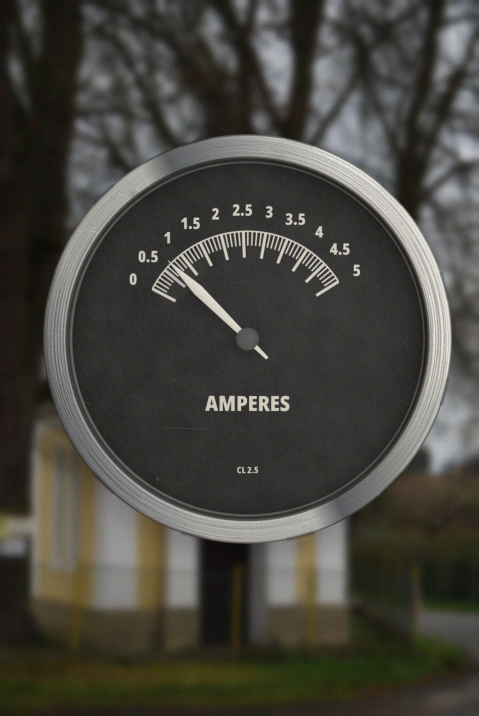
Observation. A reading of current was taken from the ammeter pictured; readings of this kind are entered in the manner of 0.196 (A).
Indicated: 0.7 (A)
